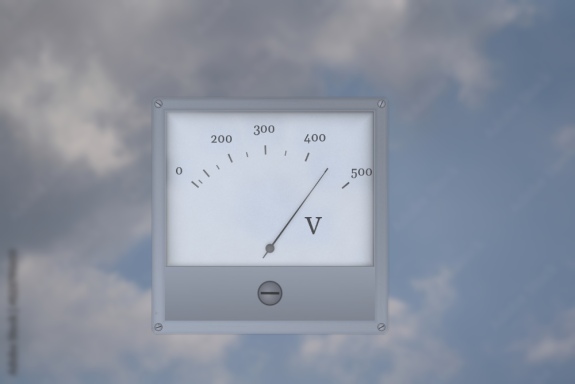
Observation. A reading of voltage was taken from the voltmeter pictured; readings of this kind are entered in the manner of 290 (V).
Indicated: 450 (V)
